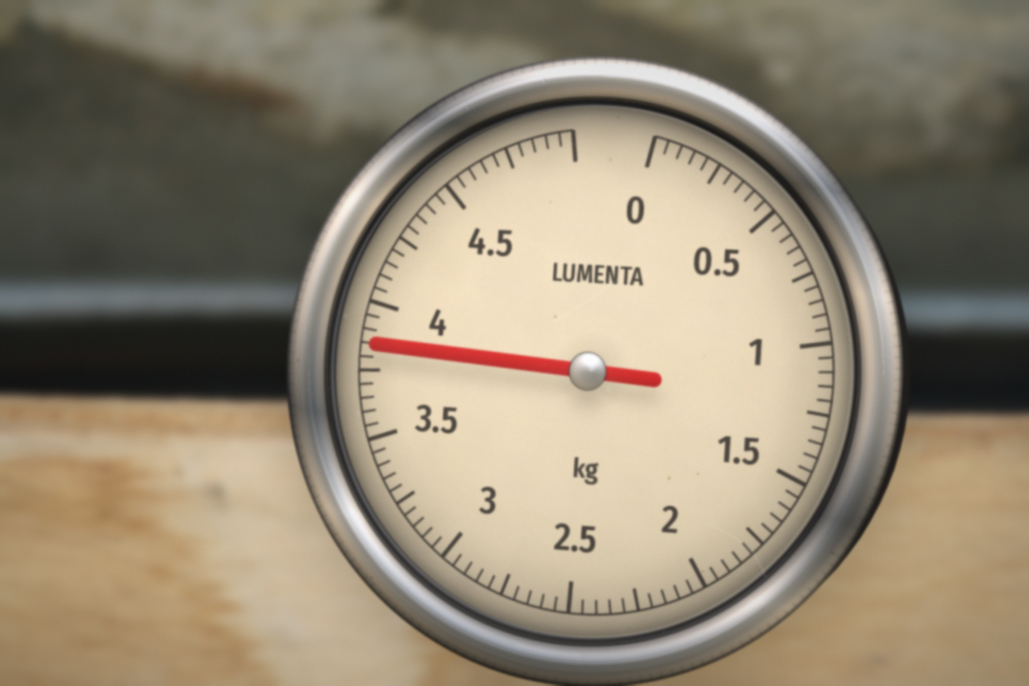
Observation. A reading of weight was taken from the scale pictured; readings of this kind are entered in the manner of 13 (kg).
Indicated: 3.85 (kg)
